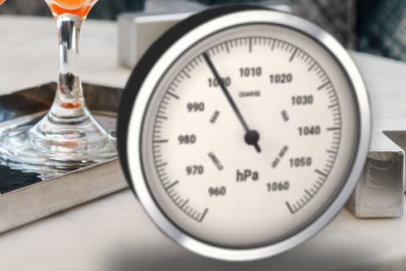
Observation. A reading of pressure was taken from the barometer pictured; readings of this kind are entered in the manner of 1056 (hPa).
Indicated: 1000 (hPa)
